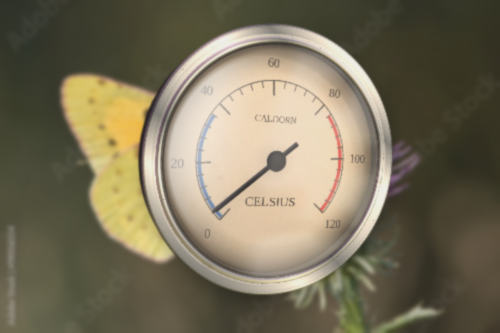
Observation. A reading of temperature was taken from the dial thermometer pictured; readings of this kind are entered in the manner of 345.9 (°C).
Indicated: 4 (°C)
